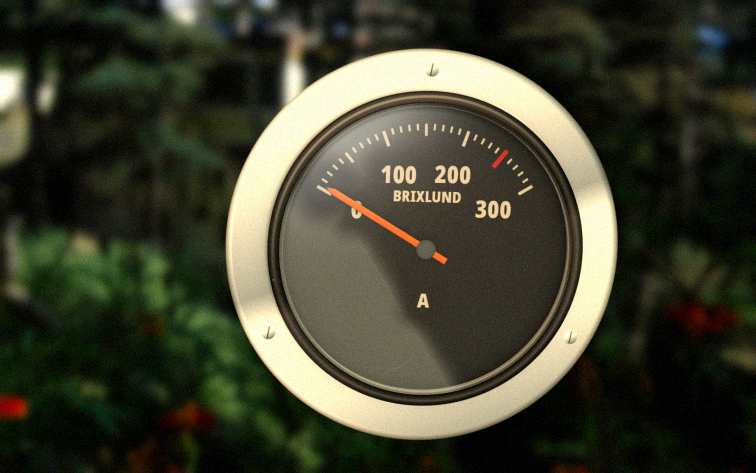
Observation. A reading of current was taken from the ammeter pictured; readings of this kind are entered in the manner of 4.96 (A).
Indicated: 5 (A)
